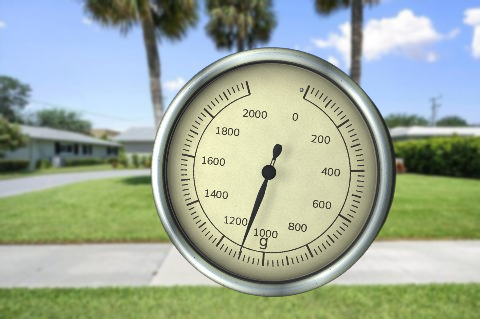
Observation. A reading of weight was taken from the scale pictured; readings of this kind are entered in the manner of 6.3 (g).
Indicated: 1100 (g)
